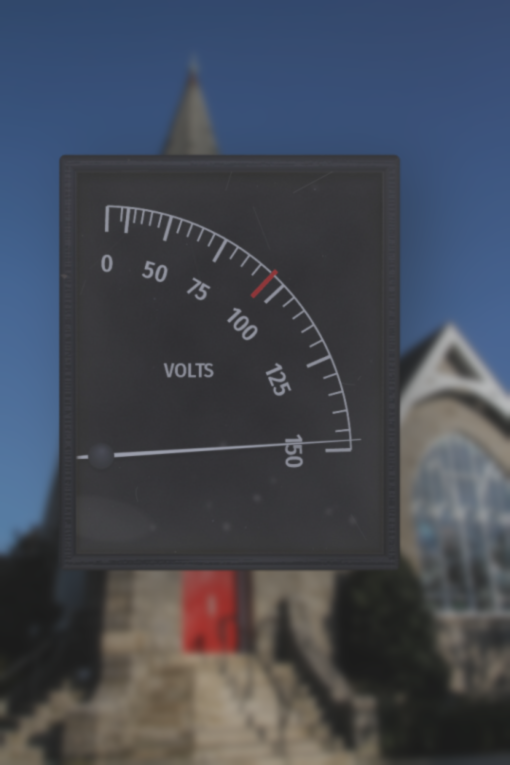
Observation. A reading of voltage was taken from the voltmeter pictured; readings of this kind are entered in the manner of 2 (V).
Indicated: 147.5 (V)
